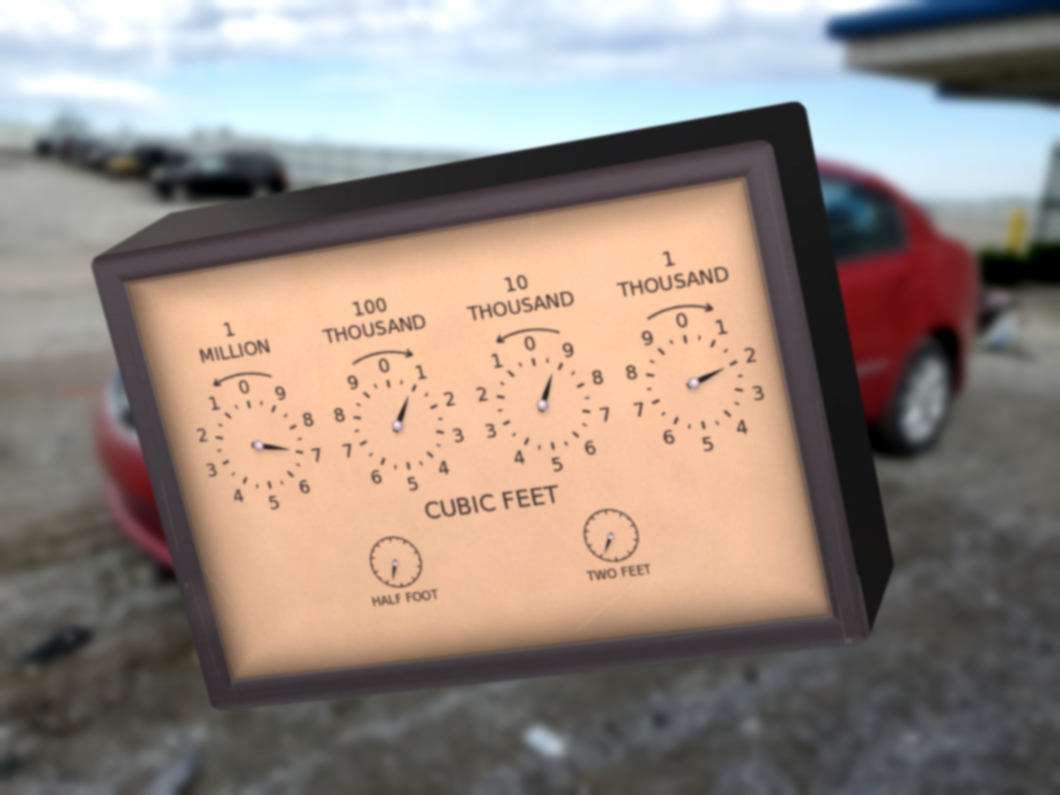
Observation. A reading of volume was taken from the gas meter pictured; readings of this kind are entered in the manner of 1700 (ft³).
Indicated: 709200 (ft³)
